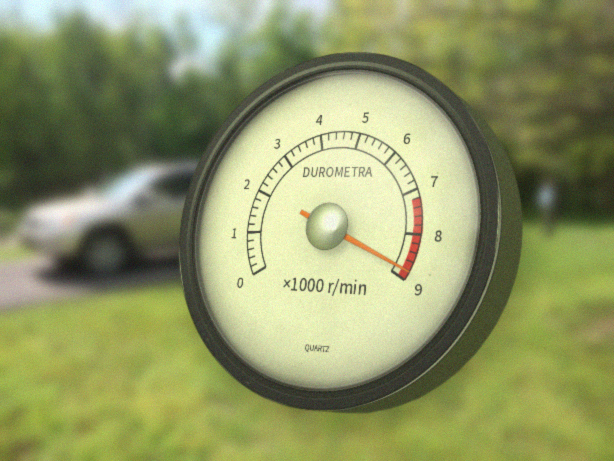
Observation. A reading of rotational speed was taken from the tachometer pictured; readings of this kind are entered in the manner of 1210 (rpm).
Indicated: 8800 (rpm)
